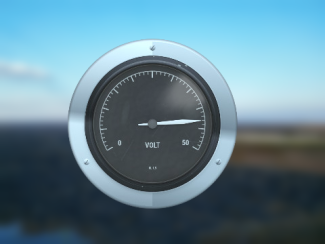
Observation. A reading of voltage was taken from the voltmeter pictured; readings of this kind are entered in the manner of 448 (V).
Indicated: 43 (V)
